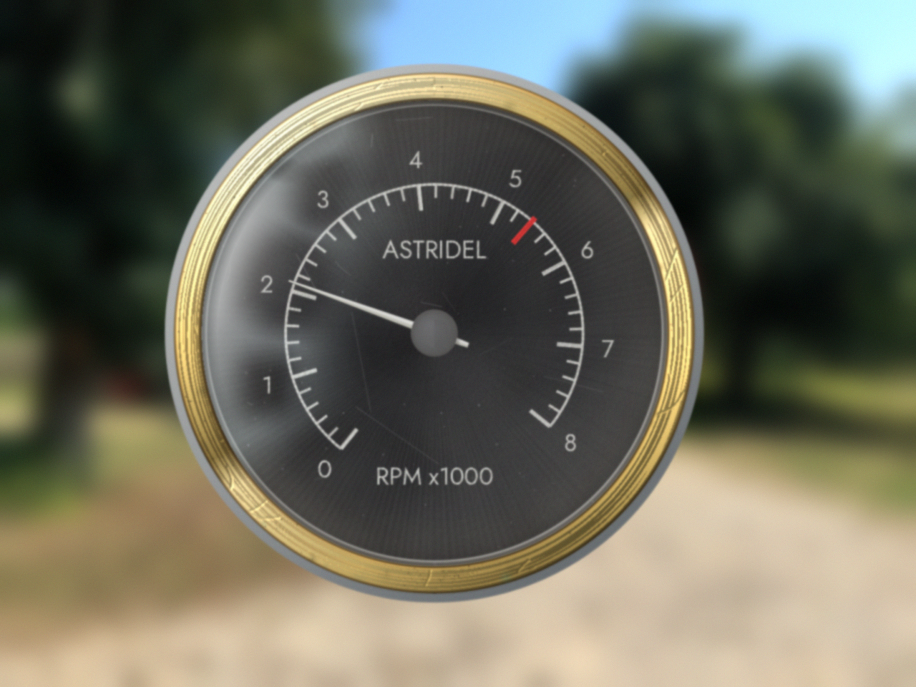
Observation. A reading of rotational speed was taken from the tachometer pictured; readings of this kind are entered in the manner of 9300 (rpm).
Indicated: 2100 (rpm)
